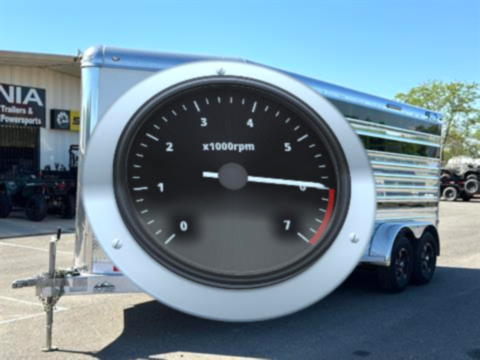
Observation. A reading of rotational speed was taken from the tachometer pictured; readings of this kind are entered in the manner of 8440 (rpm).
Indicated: 6000 (rpm)
